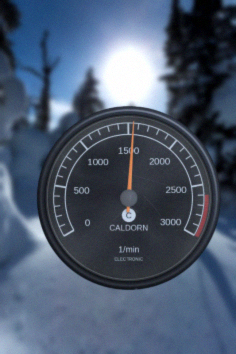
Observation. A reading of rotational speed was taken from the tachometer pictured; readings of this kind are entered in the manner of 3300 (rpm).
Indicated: 1550 (rpm)
